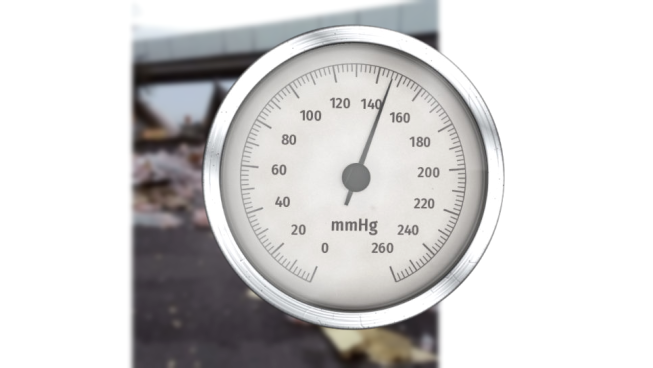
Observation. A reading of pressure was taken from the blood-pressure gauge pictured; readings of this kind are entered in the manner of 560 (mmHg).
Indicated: 146 (mmHg)
